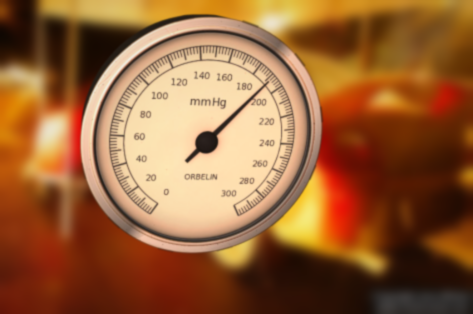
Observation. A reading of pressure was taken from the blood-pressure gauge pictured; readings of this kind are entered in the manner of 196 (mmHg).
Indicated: 190 (mmHg)
